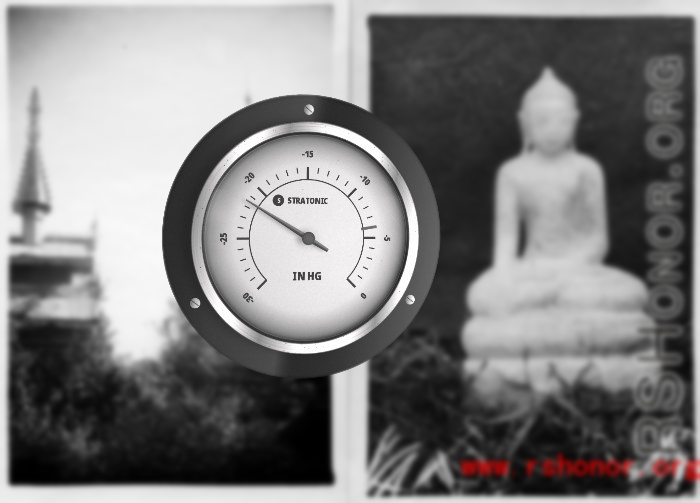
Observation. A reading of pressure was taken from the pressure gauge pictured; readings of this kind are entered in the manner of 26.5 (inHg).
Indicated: -21.5 (inHg)
